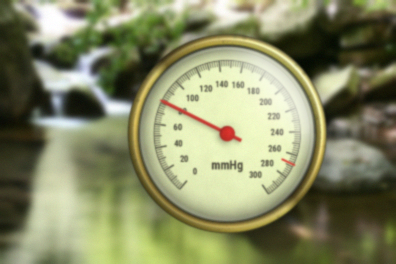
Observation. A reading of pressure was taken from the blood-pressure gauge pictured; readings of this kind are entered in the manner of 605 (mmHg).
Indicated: 80 (mmHg)
